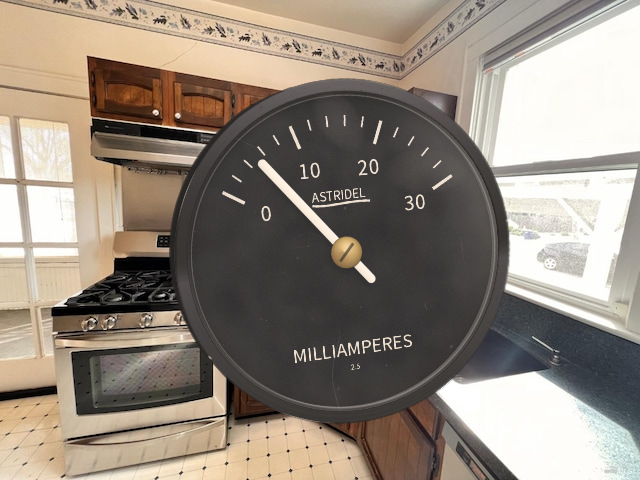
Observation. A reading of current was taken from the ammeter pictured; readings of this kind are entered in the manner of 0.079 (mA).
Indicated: 5 (mA)
